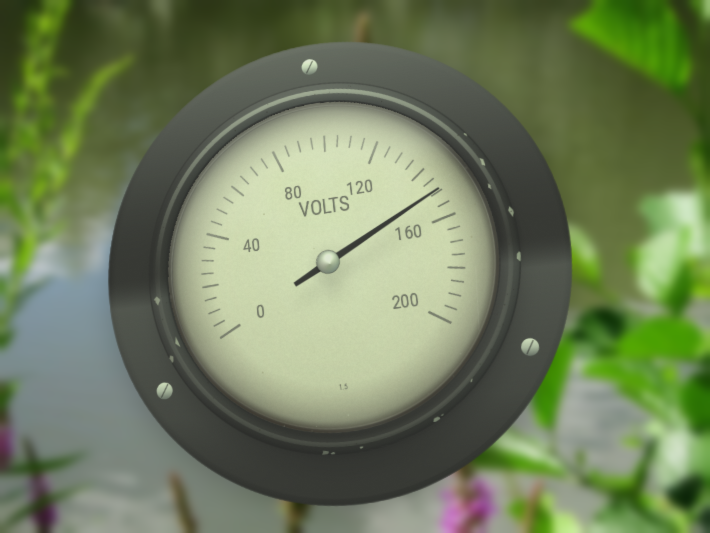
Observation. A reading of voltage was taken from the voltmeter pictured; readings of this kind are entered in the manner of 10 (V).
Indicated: 150 (V)
